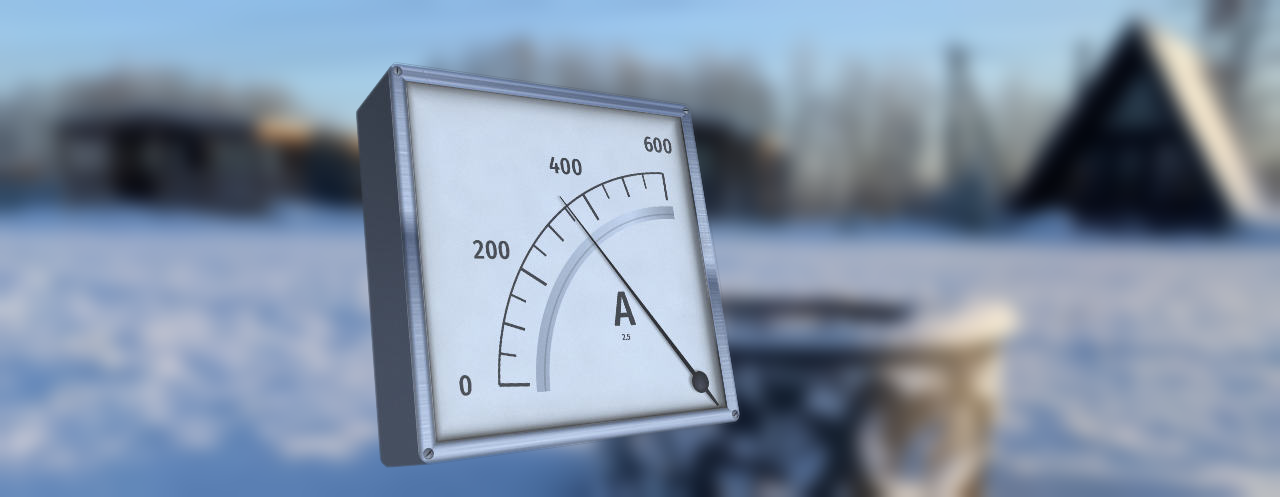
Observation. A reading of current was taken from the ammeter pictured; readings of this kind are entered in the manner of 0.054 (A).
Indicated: 350 (A)
